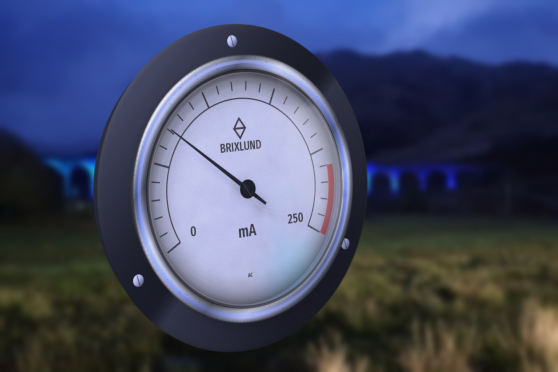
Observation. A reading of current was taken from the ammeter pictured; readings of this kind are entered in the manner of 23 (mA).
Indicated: 70 (mA)
